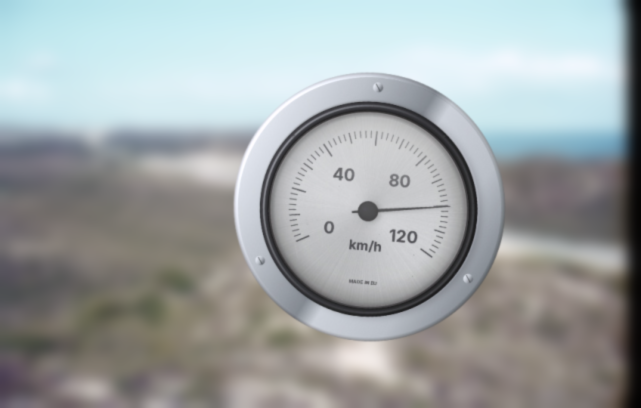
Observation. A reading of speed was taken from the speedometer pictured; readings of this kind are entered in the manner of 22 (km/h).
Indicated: 100 (km/h)
